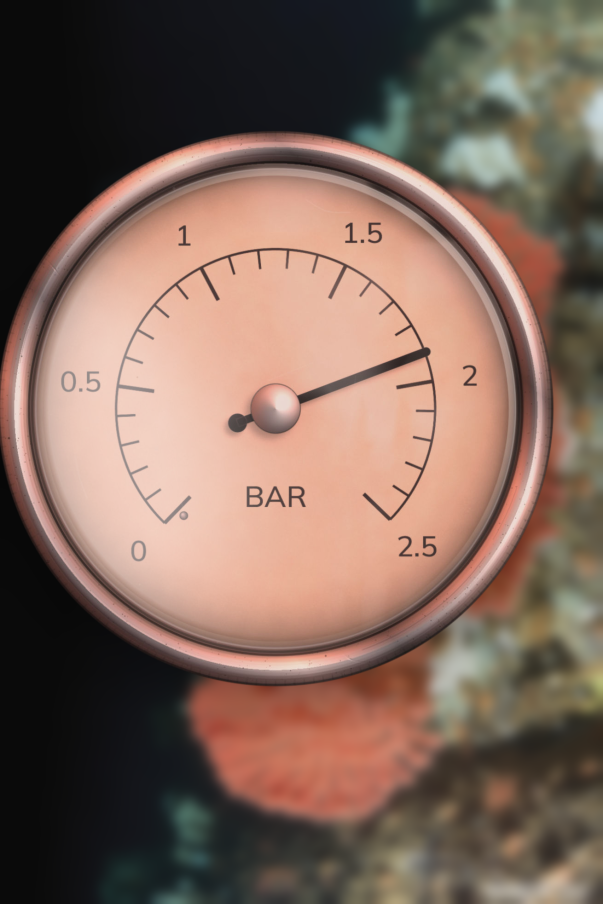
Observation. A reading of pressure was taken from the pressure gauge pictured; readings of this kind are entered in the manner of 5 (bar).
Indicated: 1.9 (bar)
